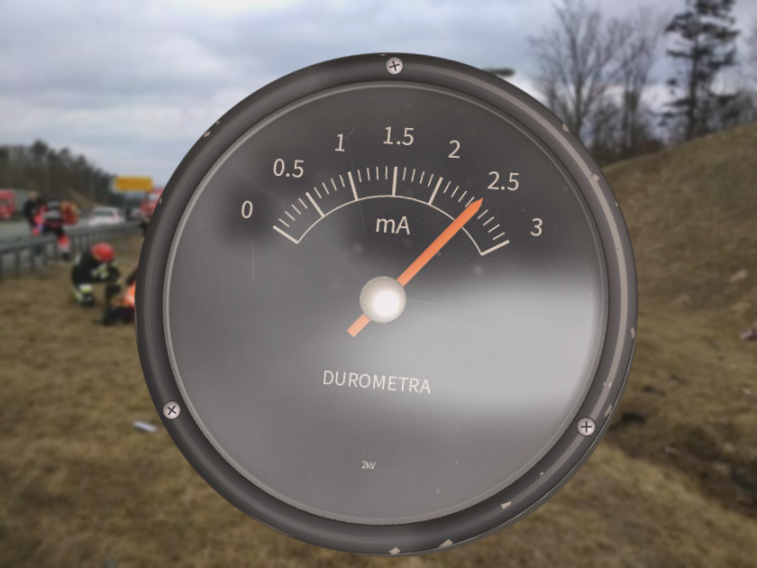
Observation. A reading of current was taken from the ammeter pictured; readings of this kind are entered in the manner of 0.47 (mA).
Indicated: 2.5 (mA)
